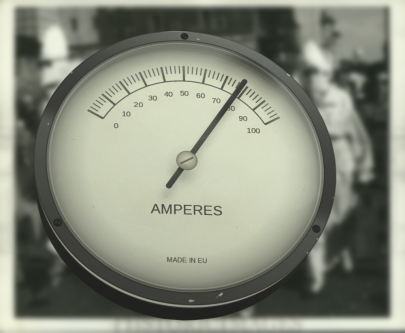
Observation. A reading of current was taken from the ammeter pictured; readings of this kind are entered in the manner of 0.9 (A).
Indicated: 78 (A)
